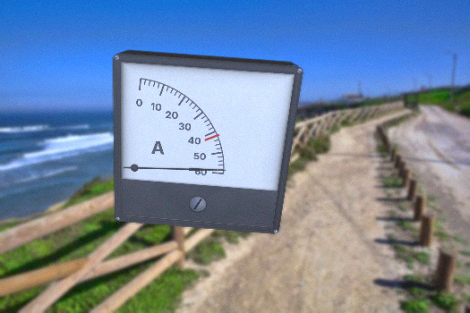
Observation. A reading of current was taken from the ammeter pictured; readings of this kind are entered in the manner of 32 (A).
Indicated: 58 (A)
